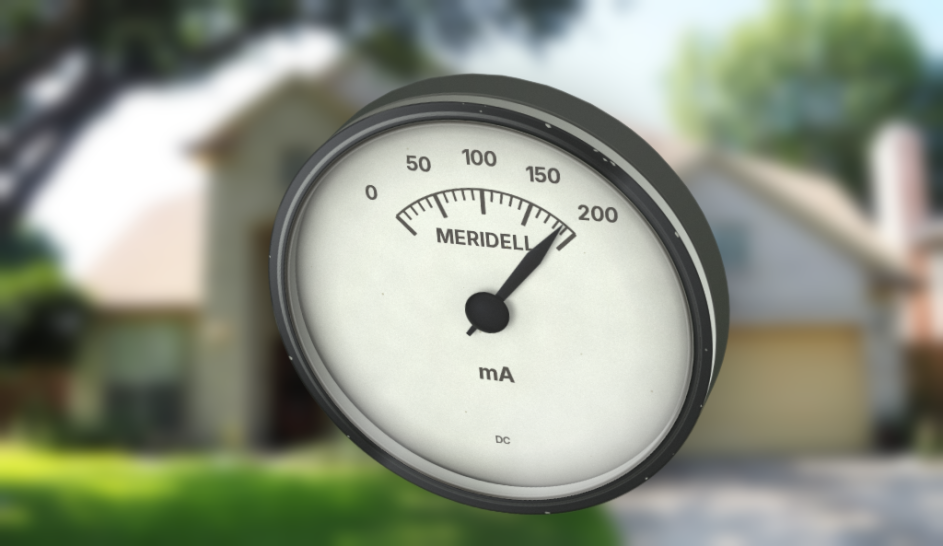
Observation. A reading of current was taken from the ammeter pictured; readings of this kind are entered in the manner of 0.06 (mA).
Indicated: 185 (mA)
